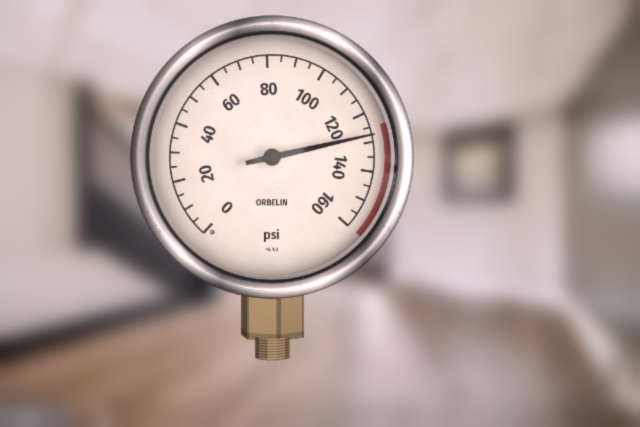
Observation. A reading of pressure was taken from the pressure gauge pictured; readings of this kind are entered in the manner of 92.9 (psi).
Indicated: 127.5 (psi)
